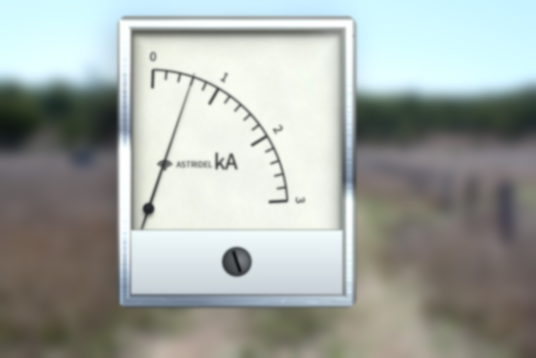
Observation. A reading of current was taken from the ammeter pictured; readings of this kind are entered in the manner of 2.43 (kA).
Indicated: 0.6 (kA)
